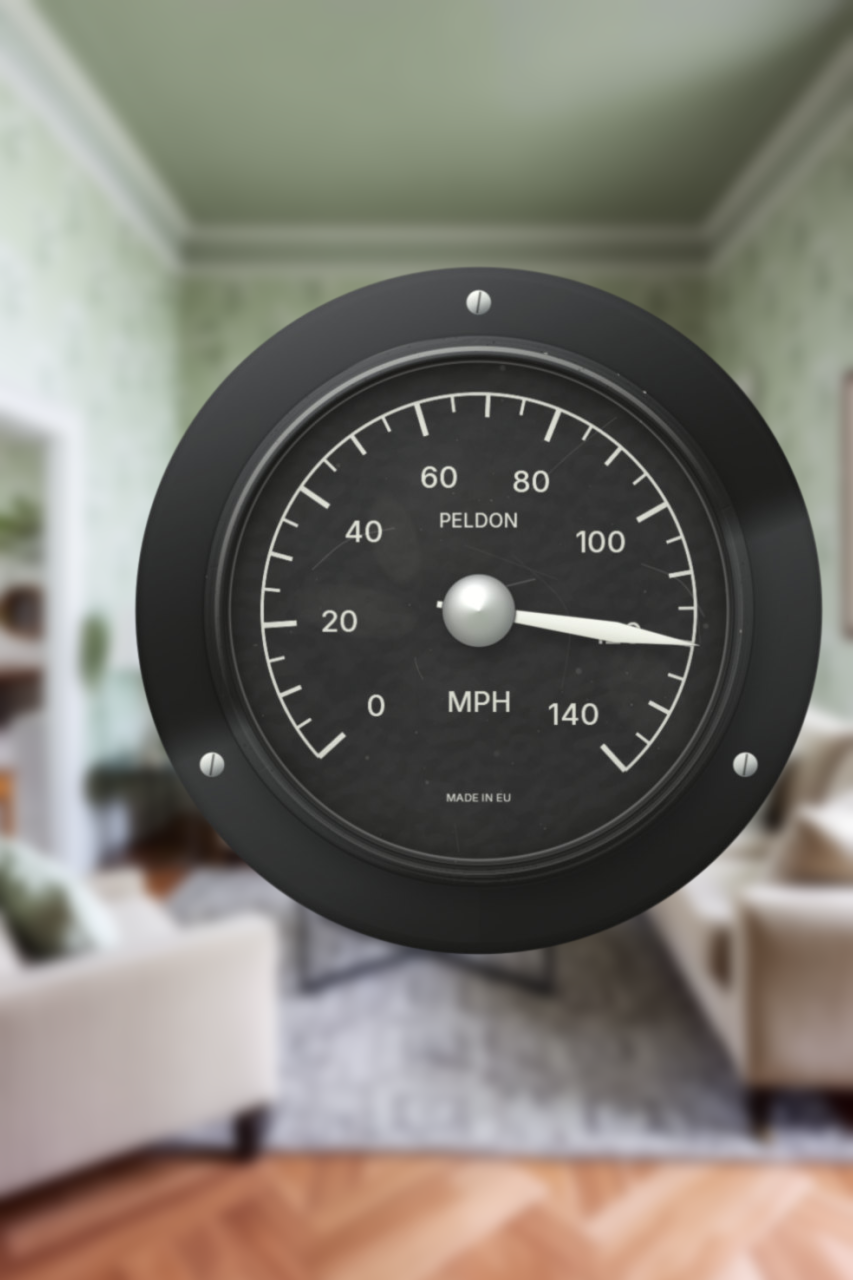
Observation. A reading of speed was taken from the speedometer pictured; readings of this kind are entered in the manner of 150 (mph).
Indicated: 120 (mph)
